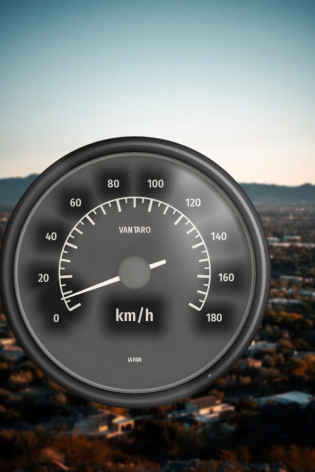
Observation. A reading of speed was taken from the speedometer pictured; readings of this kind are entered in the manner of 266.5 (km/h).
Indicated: 7.5 (km/h)
